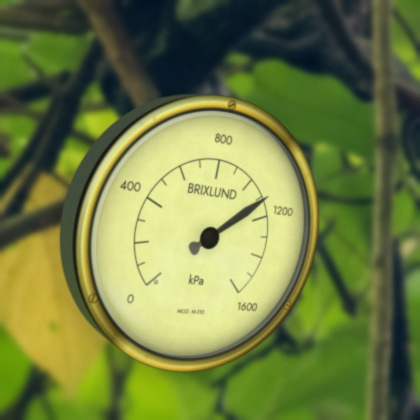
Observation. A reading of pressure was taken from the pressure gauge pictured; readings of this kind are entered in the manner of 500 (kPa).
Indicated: 1100 (kPa)
